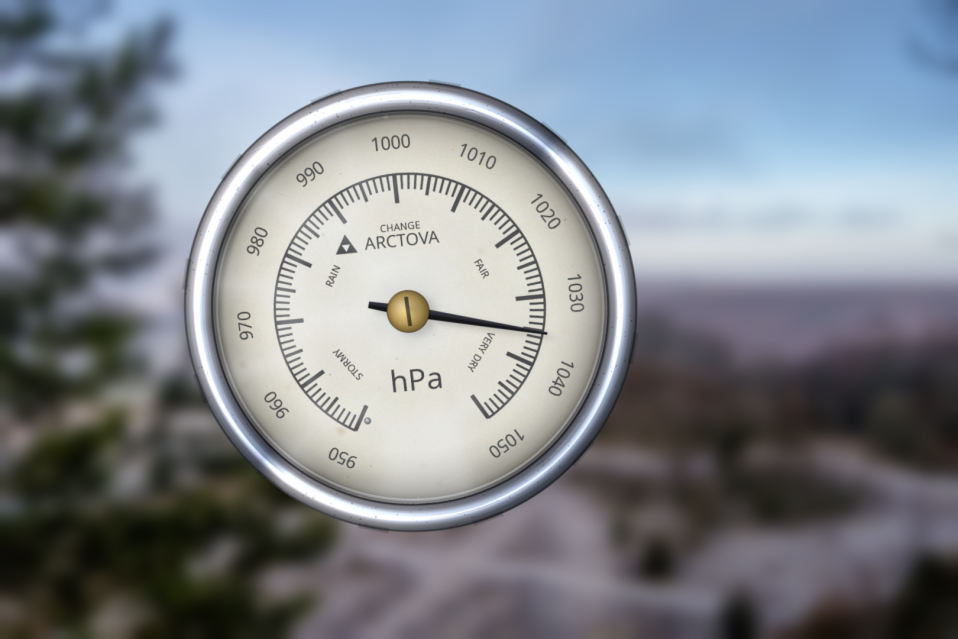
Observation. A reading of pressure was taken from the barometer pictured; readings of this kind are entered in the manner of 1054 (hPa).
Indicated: 1035 (hPa)
